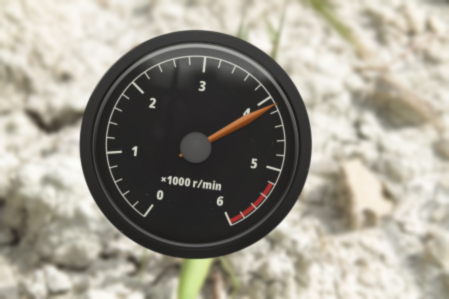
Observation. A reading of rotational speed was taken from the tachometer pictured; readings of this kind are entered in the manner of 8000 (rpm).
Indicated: 4100 (rpm)
